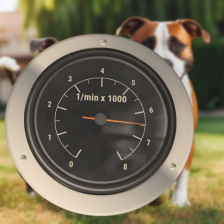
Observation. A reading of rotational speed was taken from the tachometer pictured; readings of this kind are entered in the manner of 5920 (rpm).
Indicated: 6500 (rpm)
